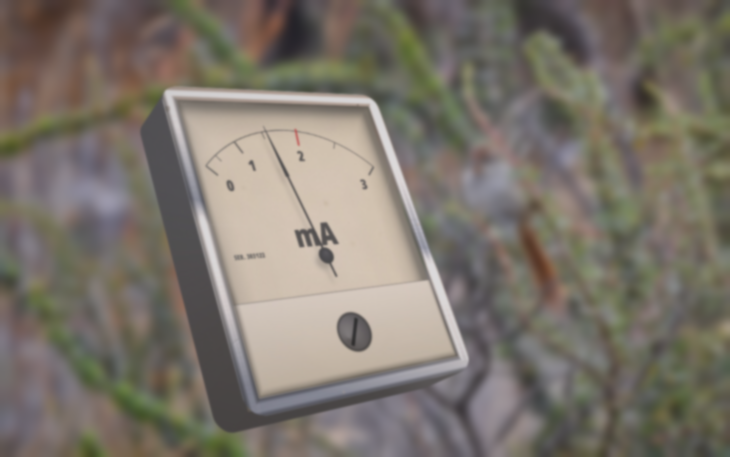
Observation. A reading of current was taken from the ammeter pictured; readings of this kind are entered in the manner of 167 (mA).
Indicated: 1.5 (mA)
